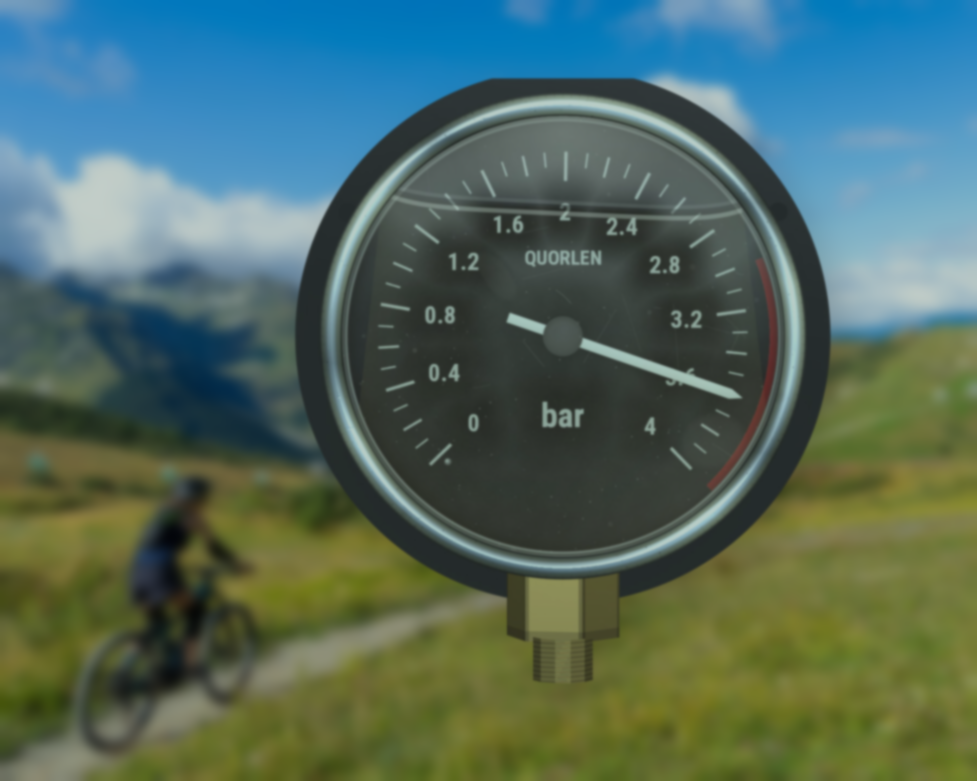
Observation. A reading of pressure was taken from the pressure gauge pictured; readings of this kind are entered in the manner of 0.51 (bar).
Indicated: 3.6 (bar)
